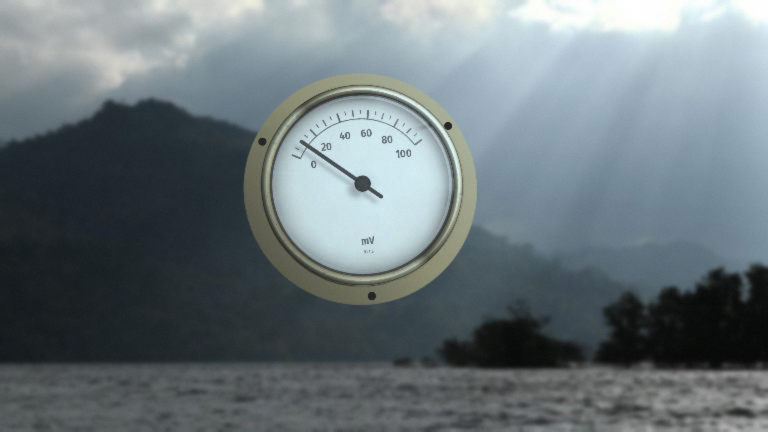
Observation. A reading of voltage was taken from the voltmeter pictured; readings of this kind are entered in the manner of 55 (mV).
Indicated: 10 (mV)
